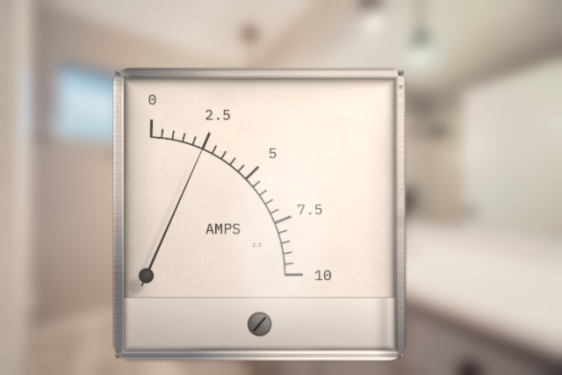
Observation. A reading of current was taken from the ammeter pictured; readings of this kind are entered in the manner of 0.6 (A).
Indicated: 2.5 (A)
